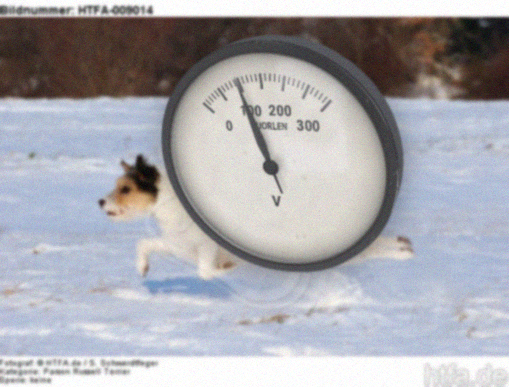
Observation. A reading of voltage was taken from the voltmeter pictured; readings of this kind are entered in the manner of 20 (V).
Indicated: 100 (V)
